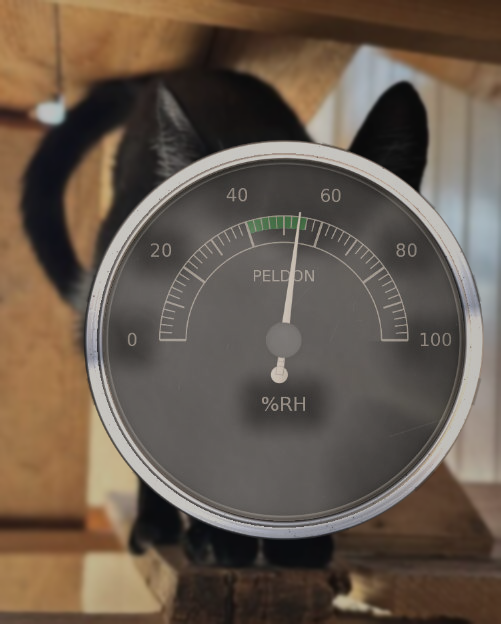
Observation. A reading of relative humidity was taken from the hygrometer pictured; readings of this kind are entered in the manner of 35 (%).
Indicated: 54 (%)
